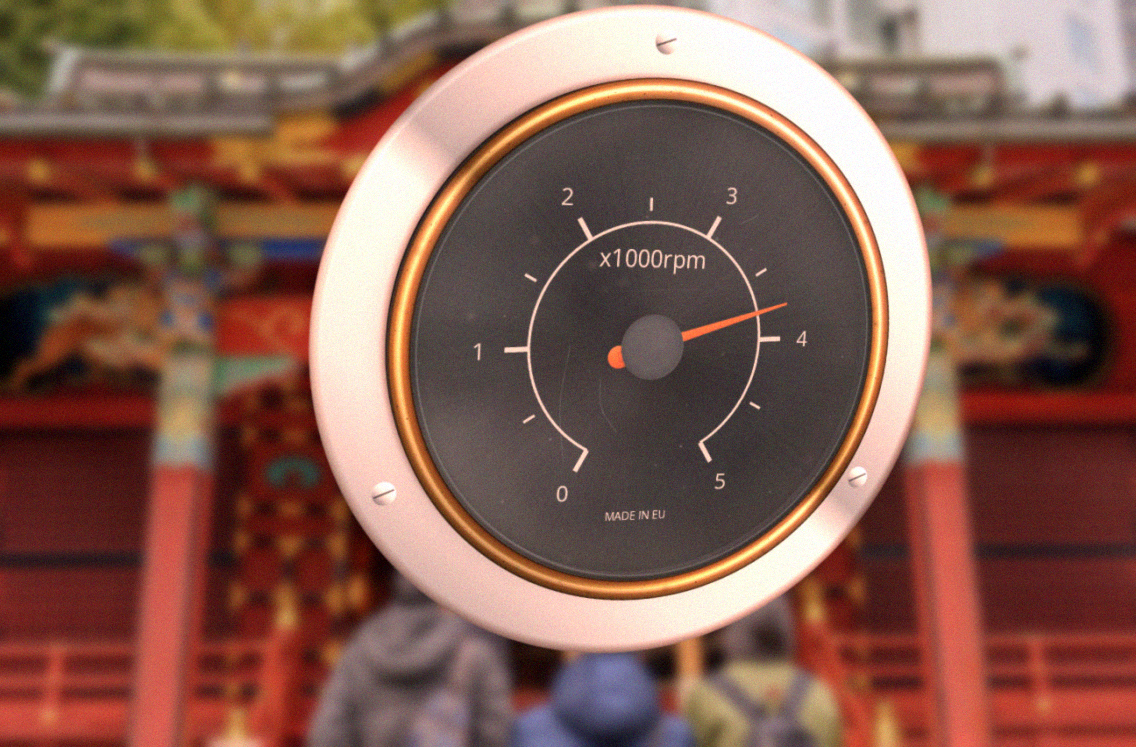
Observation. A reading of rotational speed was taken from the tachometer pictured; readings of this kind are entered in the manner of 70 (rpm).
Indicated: 3750 (rpm)
